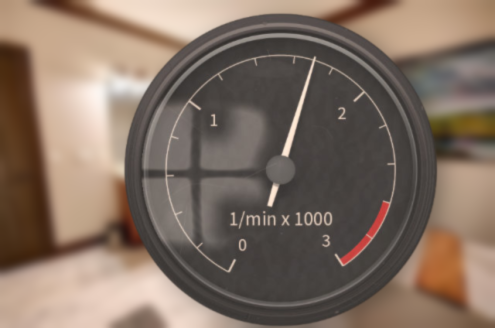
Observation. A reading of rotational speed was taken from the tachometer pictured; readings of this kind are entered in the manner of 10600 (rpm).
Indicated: 1700 (rpm)
